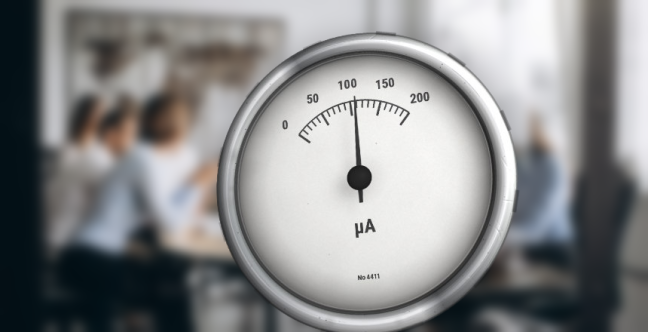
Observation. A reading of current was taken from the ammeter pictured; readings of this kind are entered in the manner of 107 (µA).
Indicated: 110 (µA)
